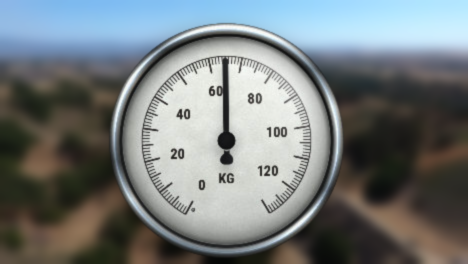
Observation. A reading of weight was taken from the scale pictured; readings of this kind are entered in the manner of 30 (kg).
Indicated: 65 (kg)
